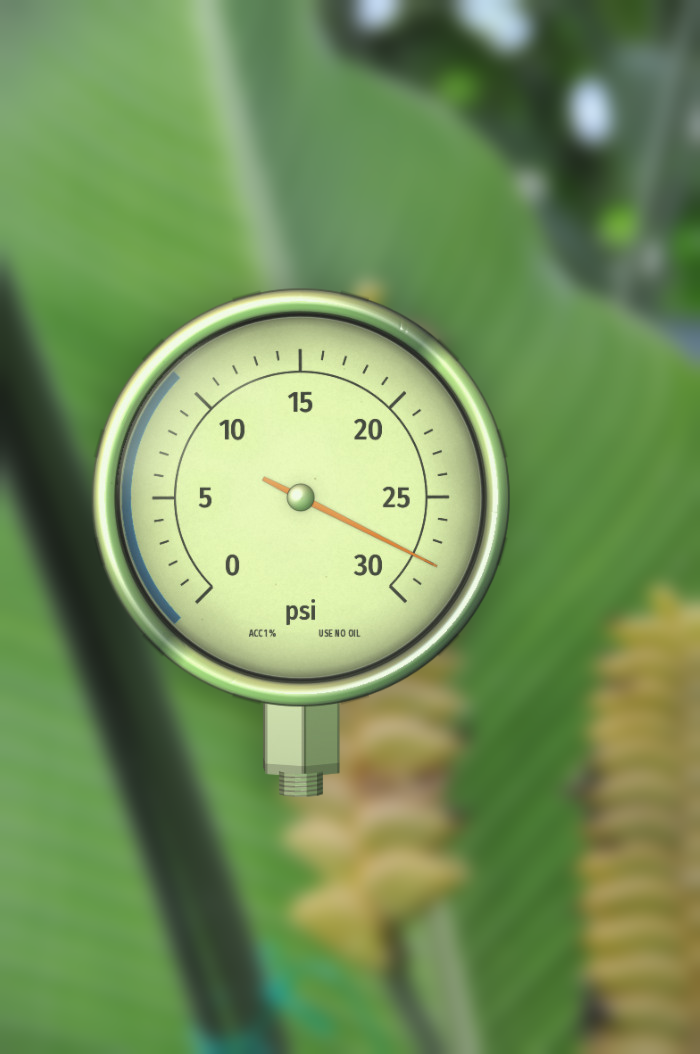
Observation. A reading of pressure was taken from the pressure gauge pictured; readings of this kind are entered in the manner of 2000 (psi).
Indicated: 28 (psi)
